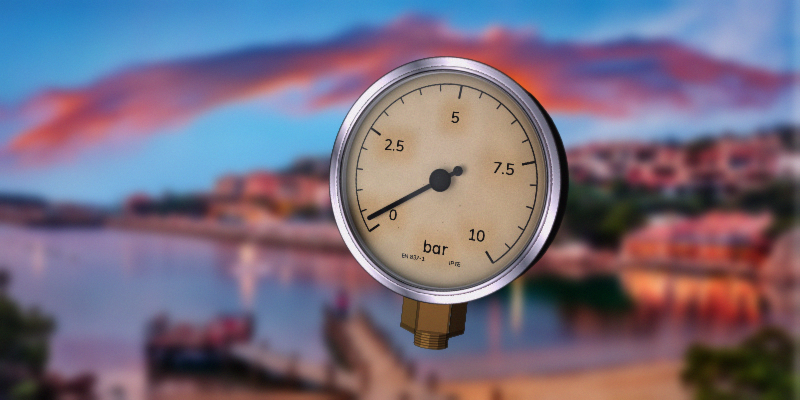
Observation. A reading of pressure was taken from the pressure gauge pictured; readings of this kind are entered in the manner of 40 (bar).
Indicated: 0.25 (bar)
